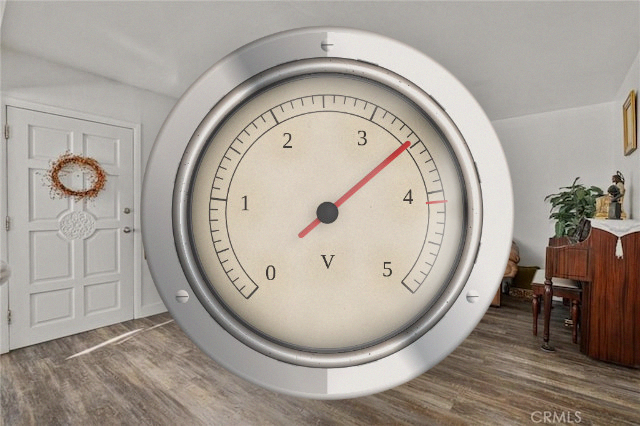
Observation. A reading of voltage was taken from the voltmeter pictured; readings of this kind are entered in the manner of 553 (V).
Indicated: 3.45 (V)
